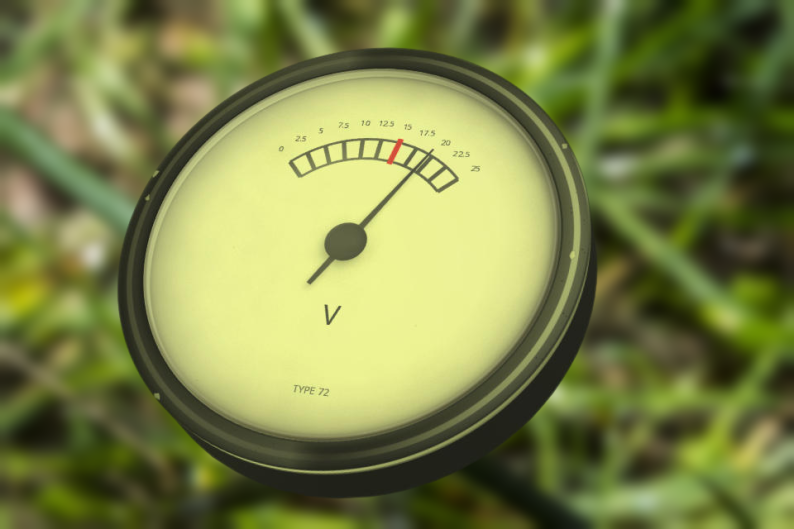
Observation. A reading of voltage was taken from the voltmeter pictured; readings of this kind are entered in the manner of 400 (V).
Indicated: 20 (V)
